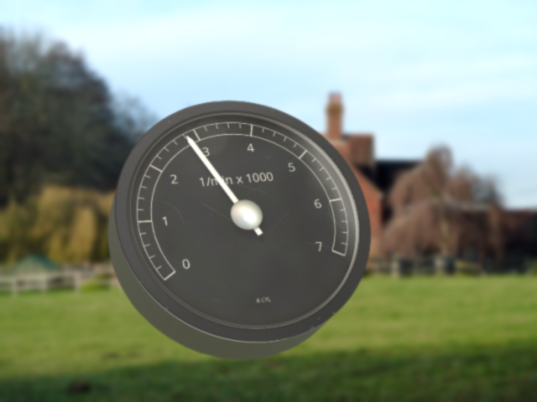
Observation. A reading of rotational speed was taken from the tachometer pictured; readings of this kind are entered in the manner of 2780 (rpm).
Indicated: 2800 (rpm)
